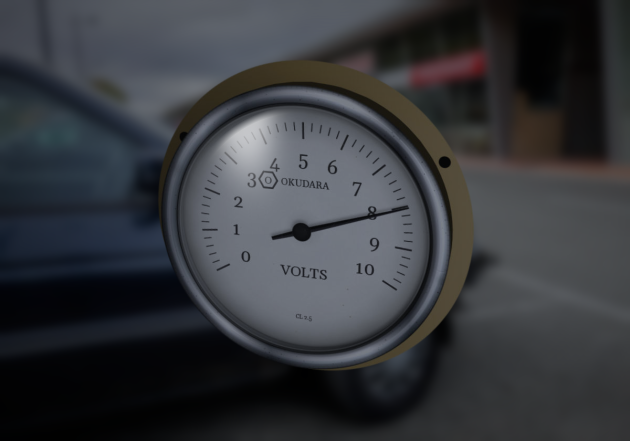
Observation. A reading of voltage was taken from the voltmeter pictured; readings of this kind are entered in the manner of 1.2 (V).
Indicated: 8 (V)
